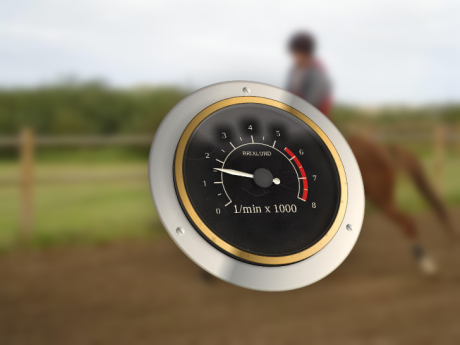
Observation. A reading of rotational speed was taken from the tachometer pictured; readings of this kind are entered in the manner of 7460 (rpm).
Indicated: 1500 (rpm)
